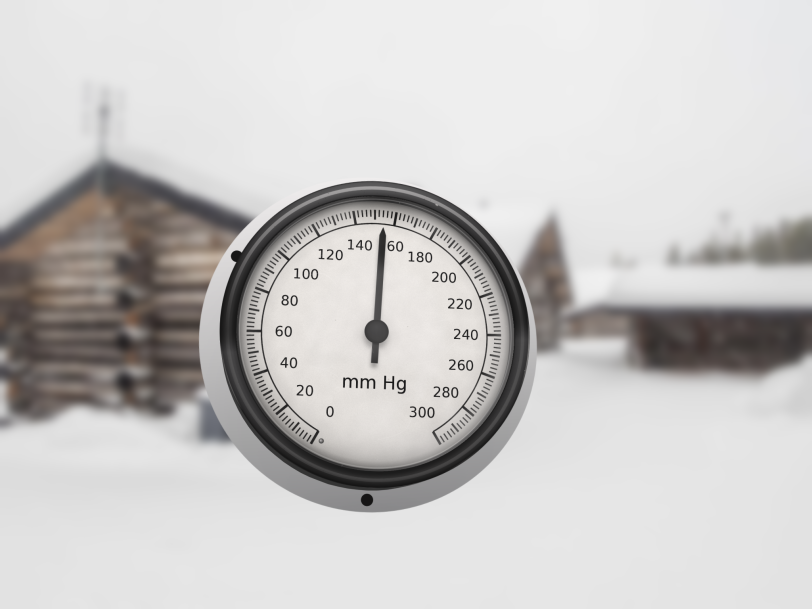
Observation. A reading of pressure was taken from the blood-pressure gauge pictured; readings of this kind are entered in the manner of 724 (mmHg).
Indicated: 154 (mmHg)
